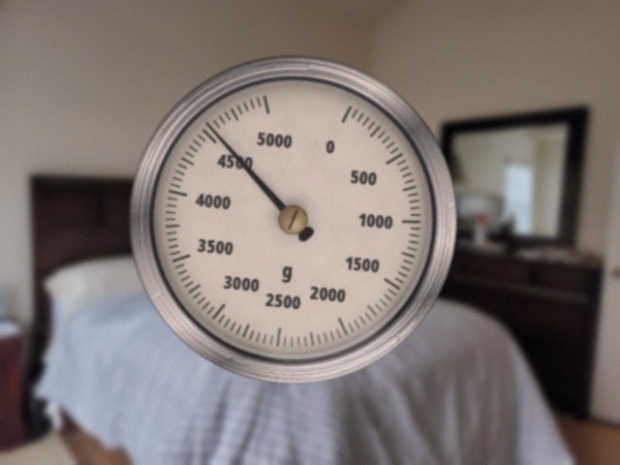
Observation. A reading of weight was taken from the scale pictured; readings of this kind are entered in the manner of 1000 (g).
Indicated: 4550 (g)
